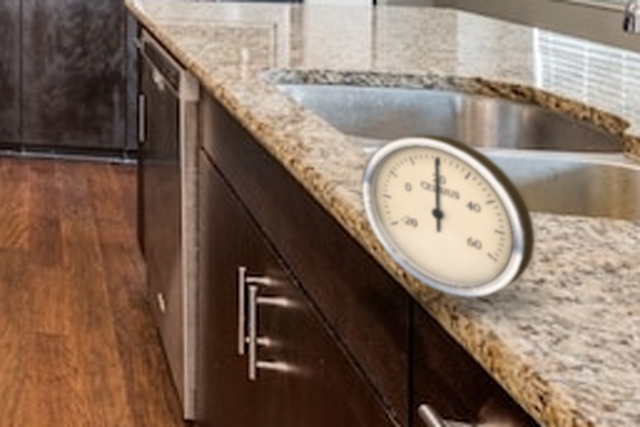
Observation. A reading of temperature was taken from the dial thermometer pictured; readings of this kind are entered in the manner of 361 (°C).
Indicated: 20 (°C)
